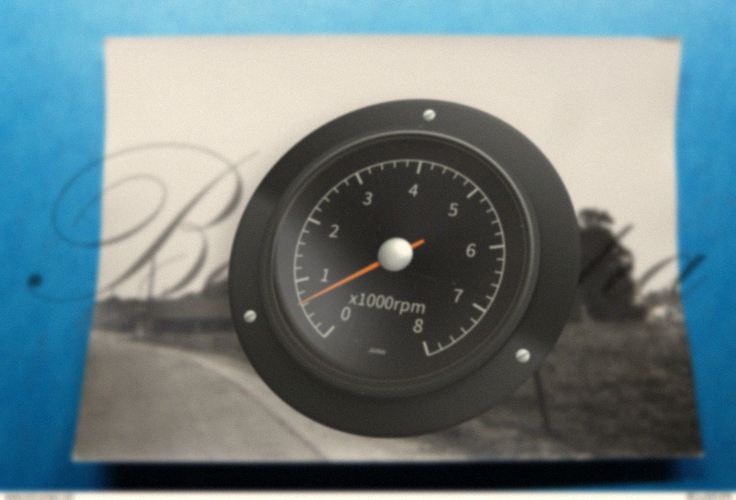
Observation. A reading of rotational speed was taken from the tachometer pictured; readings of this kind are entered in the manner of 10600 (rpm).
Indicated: 600 (rpm)
